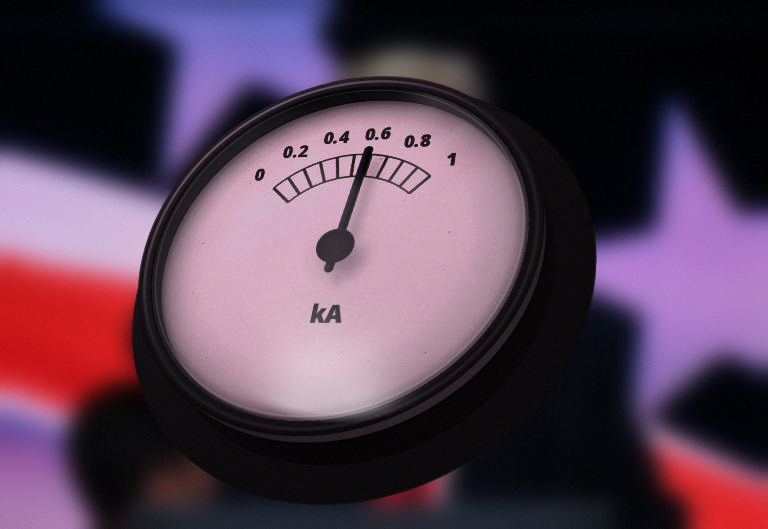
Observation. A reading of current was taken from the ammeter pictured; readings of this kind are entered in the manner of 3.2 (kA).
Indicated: 0.6 (kA)
